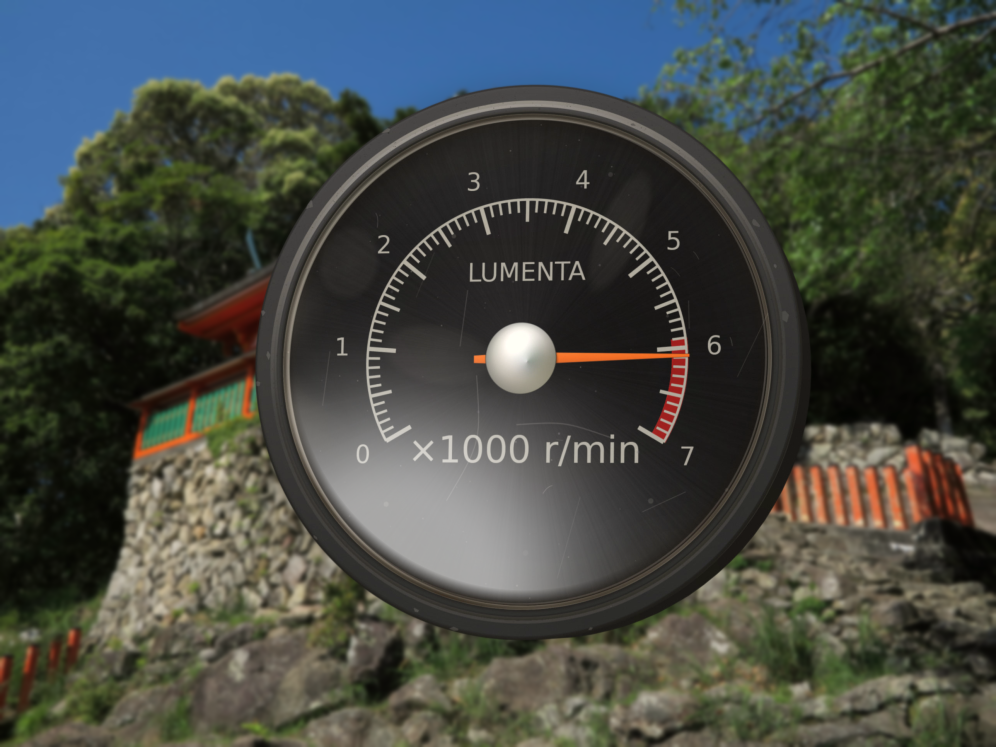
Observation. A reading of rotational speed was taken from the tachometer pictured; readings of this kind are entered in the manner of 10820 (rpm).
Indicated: 6100 (rpm)
